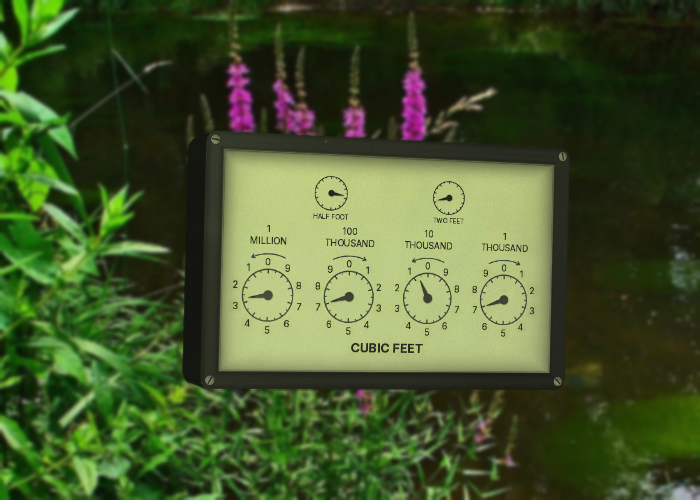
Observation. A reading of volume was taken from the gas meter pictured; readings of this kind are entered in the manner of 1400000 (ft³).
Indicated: 270700 (ft³)
